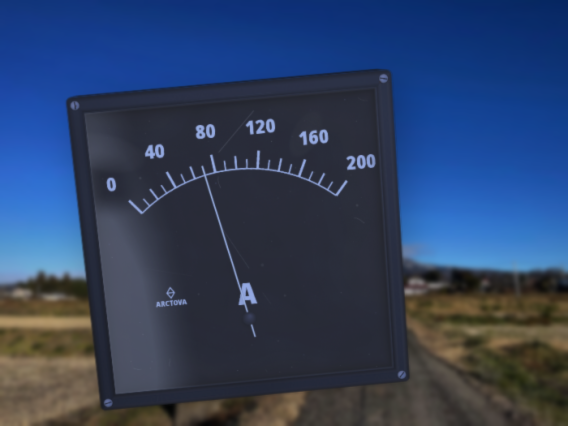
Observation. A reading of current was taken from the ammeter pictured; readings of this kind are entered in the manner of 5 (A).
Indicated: 70 (A)
